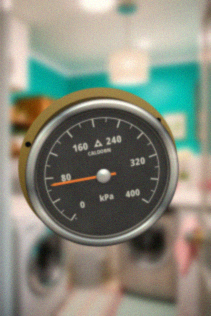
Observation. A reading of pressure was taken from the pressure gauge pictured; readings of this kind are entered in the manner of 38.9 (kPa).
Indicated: 70 (kPa)
